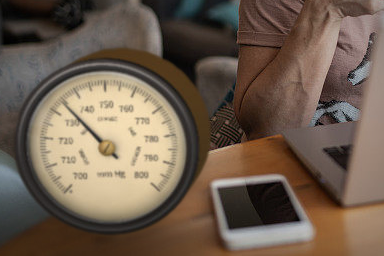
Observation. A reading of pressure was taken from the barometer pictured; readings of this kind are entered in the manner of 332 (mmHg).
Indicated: 735 (mmHg)
